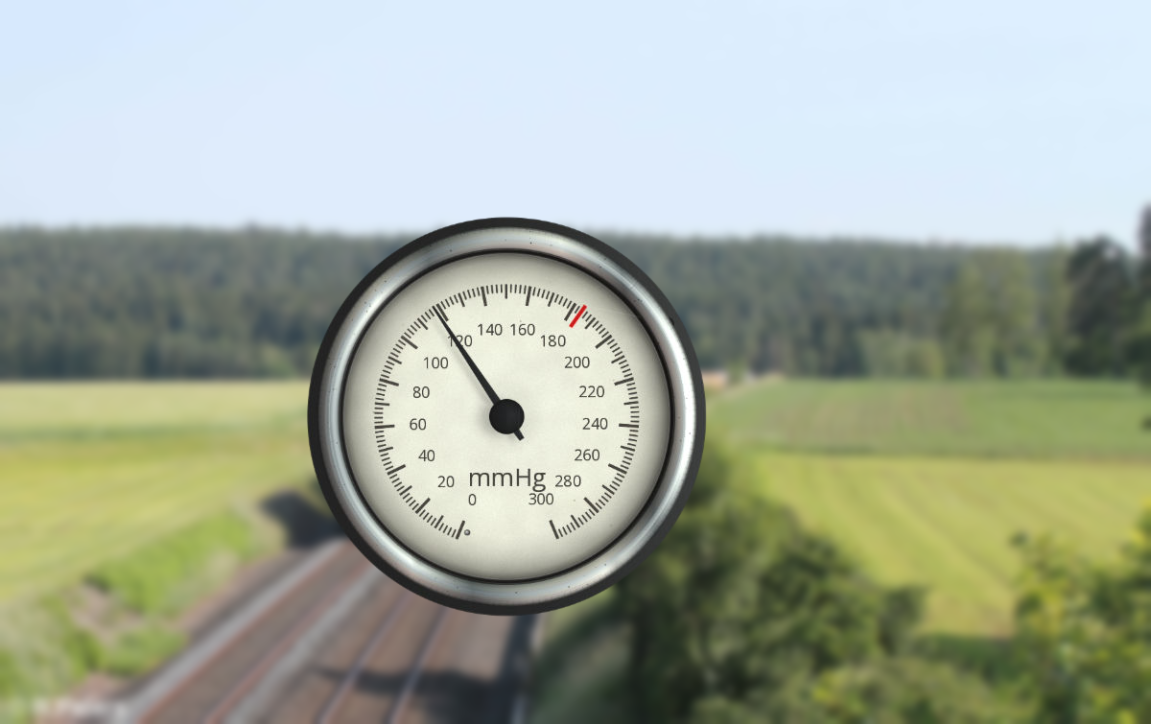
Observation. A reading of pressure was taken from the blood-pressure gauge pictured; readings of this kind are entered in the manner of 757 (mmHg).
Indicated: 118 (mmHg)
